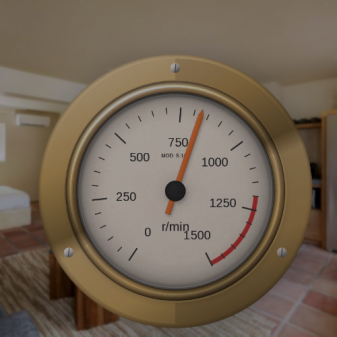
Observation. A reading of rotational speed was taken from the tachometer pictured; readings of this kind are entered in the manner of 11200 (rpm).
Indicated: 825 (rpm)
